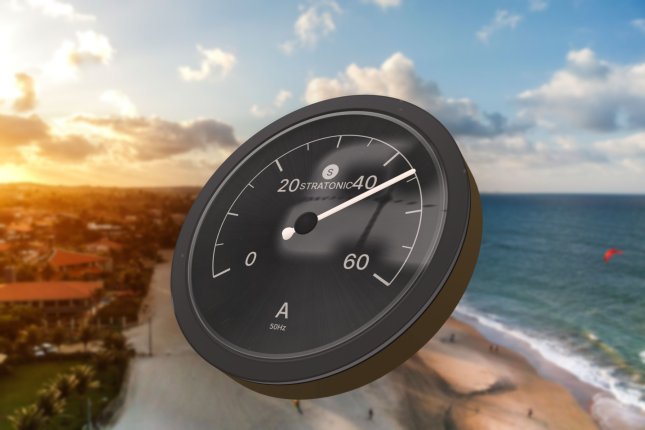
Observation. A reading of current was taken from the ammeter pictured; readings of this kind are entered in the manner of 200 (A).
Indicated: 45 (A)
